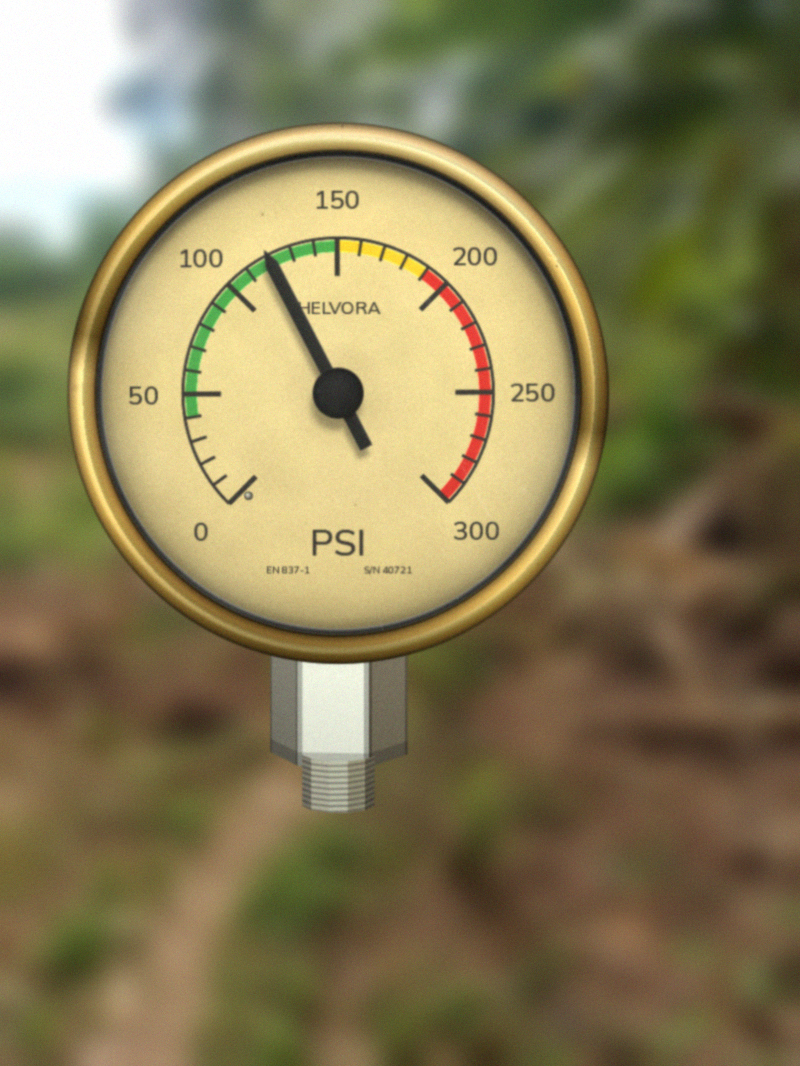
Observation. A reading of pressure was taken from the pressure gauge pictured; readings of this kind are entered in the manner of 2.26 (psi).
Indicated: 120 (psi)
